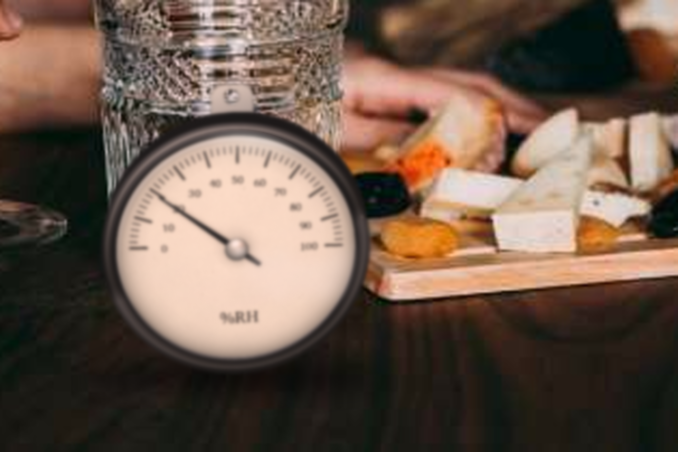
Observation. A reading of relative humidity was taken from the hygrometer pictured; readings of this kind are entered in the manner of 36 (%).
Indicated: 20 (%)
